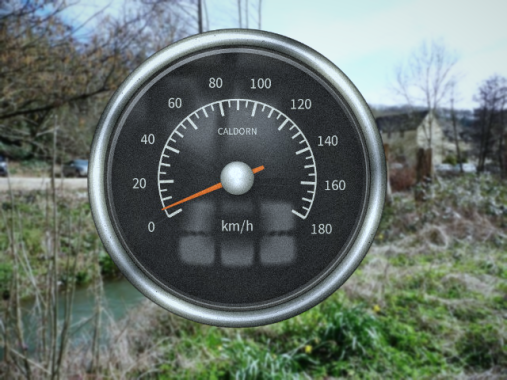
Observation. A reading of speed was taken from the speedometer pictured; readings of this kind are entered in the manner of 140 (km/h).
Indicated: 5 (km/h)
